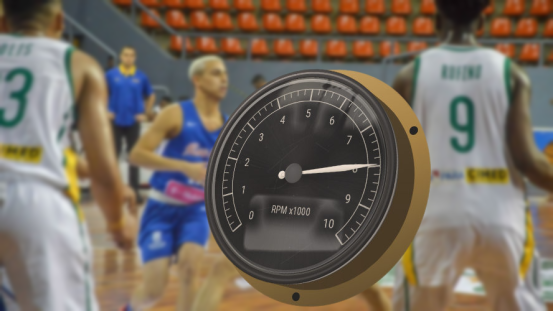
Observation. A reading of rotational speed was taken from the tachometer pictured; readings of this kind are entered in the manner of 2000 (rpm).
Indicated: 8000 (rpm)
